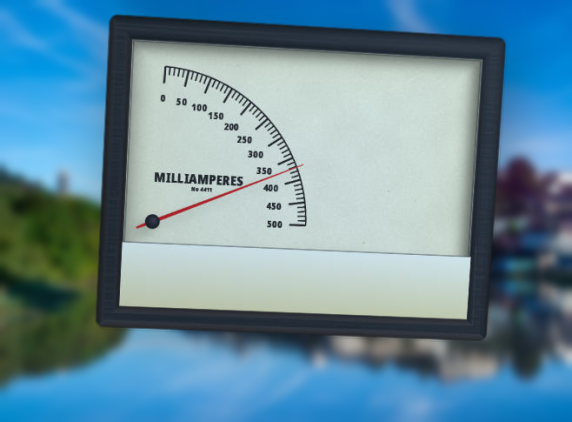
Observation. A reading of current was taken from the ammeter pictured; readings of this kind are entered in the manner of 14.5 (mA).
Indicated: 370 (mA)
